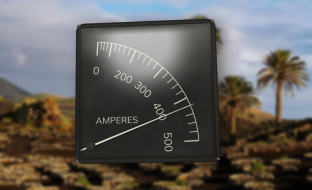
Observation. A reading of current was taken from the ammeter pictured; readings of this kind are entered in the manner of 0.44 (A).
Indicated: 420 (A)
